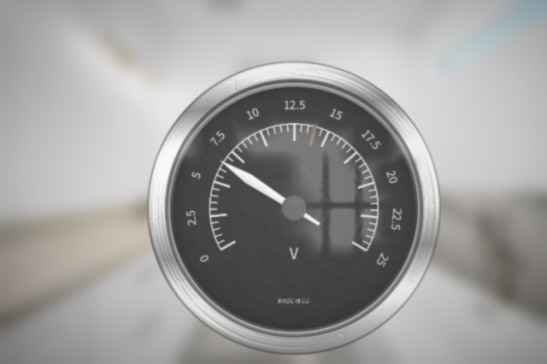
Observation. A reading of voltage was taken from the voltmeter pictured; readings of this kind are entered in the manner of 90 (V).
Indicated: 6.5 (V)
